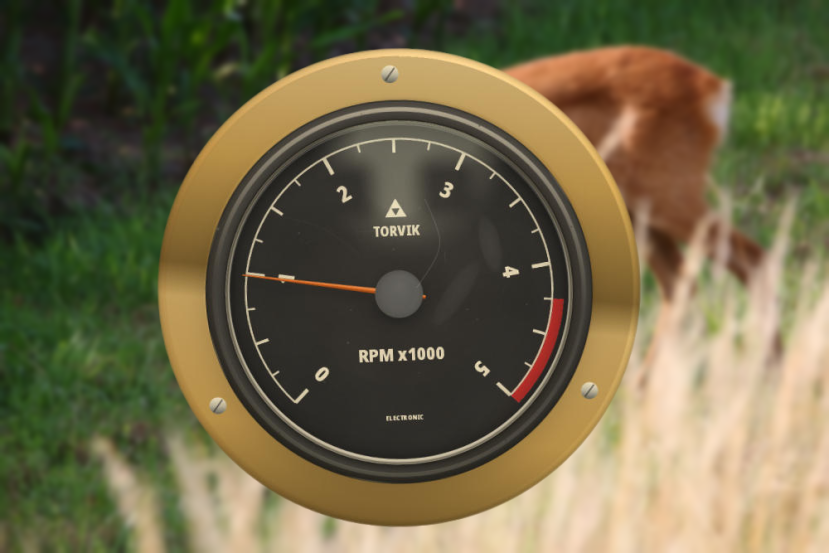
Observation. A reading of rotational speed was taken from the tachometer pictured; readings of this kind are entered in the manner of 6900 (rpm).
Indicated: 1000 (rpm)
